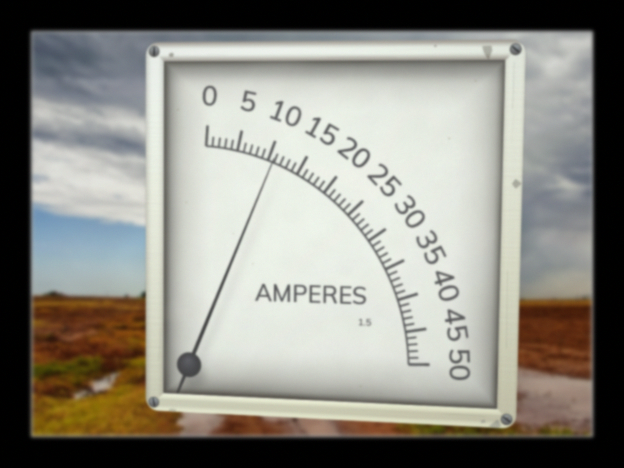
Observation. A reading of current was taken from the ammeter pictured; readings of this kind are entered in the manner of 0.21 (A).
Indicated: 11 (A)
